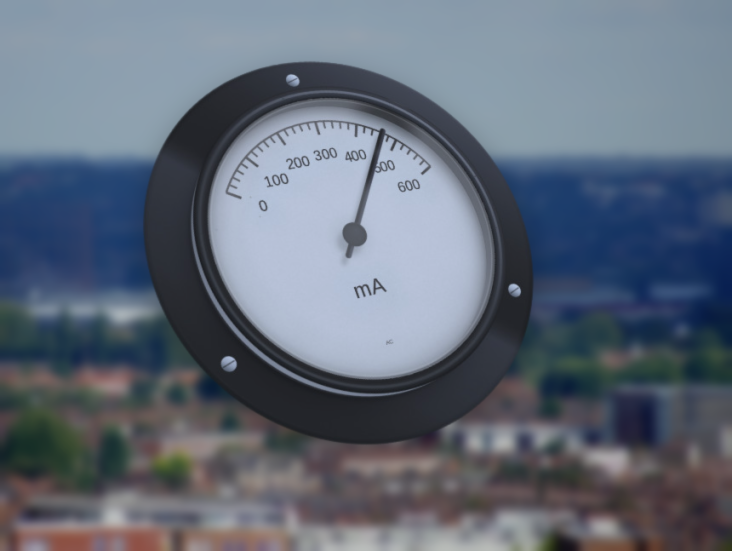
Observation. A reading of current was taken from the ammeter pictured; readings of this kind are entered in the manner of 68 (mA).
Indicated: 460 (mA)
